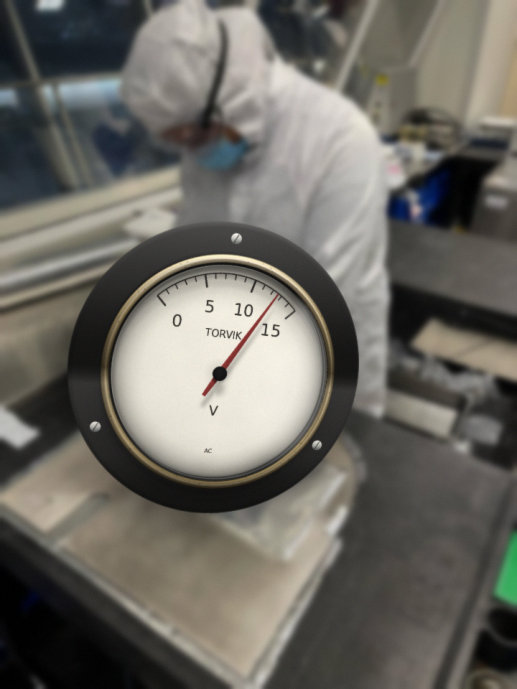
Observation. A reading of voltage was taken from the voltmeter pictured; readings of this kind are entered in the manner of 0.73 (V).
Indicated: 12.5 (V)
